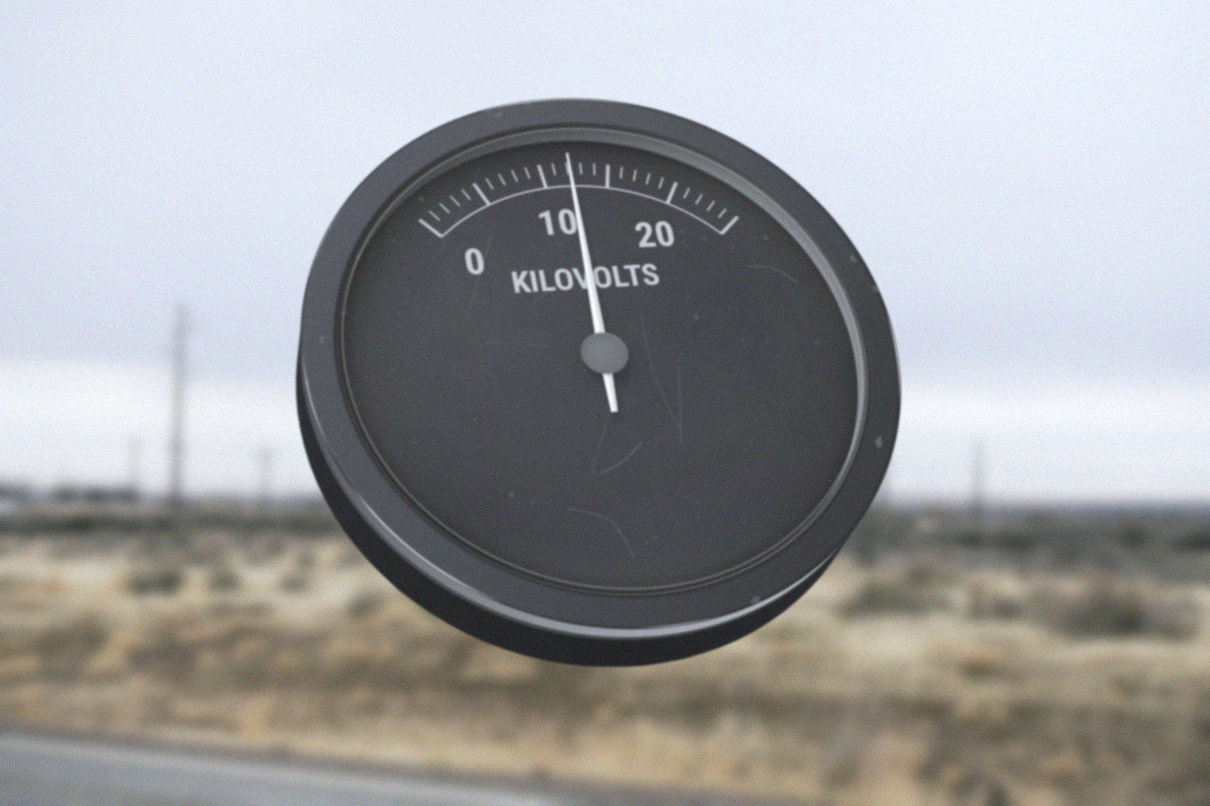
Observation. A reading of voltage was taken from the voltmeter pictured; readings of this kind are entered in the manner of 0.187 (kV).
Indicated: 12 (kV)
